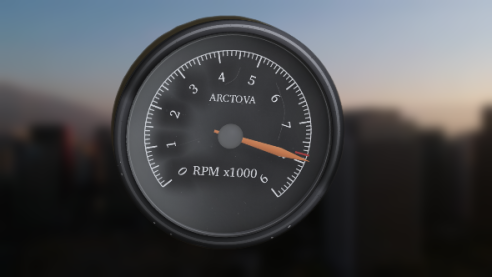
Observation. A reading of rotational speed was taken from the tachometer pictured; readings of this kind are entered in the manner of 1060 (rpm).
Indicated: 7900 (rpm)
